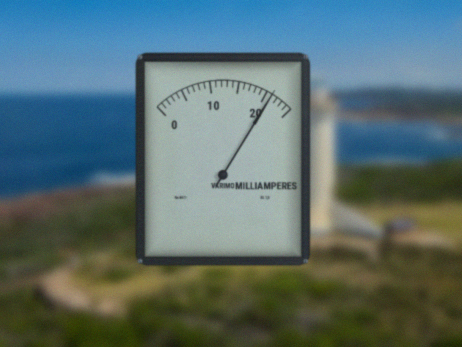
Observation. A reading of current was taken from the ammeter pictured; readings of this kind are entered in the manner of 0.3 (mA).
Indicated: 21 (mA)
